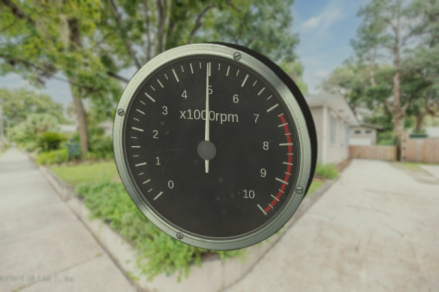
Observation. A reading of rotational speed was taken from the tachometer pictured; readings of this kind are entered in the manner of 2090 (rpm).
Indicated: 5000 (rpm)
